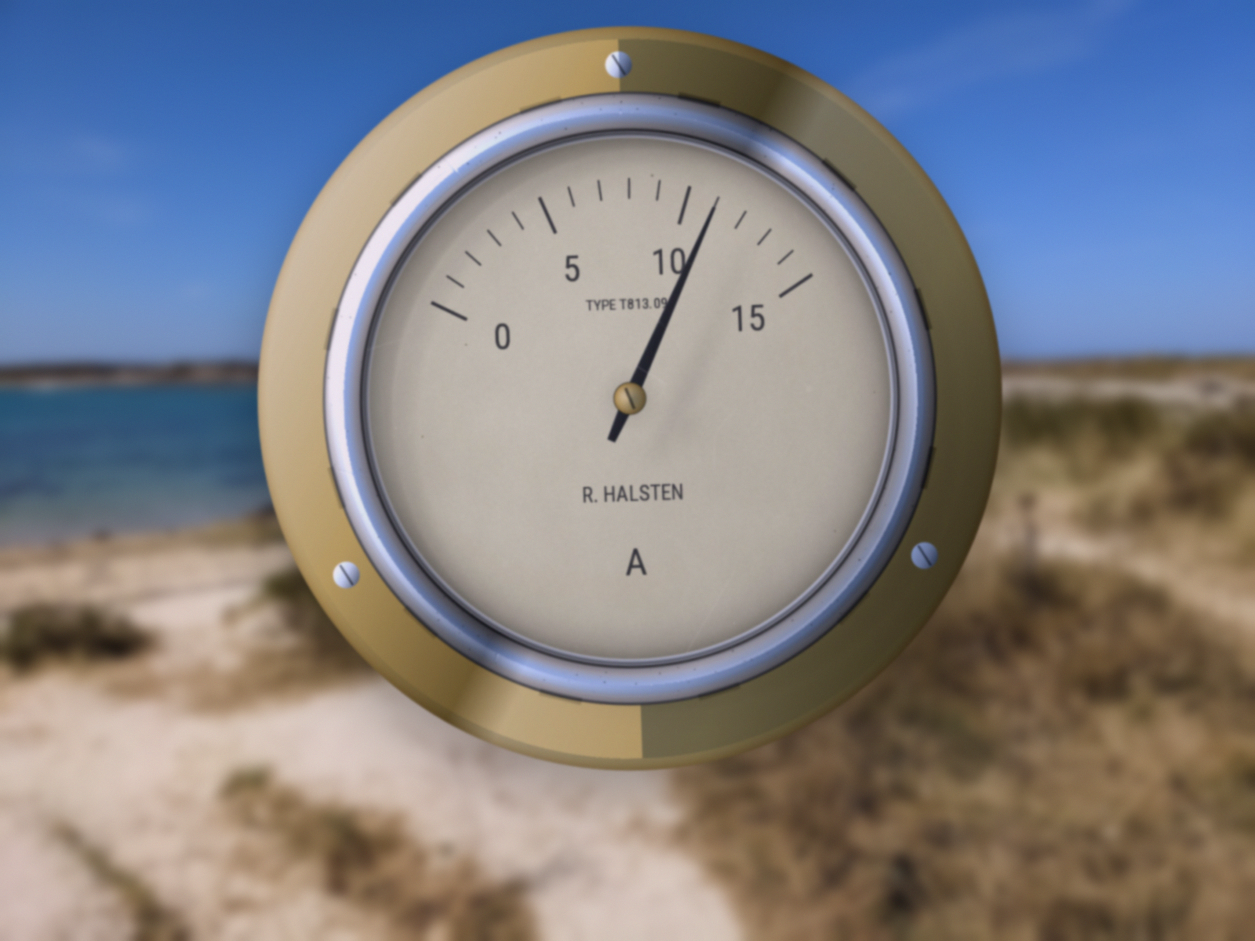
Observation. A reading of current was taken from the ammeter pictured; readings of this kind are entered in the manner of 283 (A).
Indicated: 11 (A)
